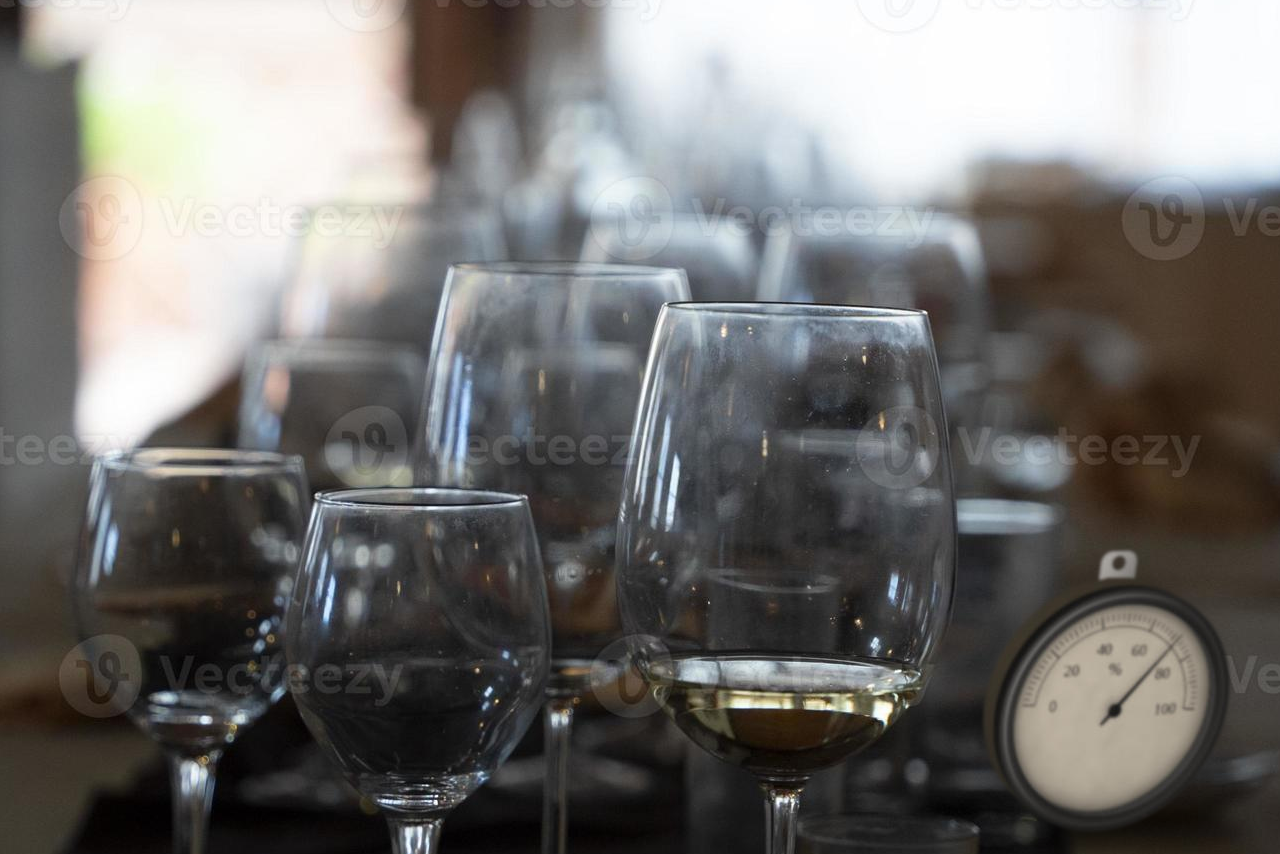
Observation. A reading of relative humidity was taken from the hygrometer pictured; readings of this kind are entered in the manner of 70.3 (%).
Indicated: 70 (%)
